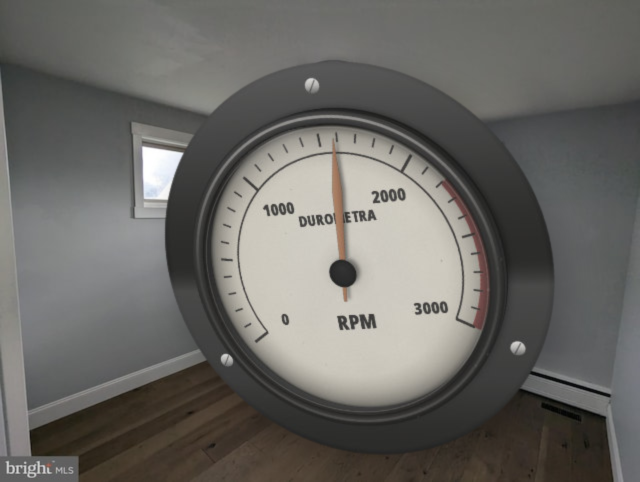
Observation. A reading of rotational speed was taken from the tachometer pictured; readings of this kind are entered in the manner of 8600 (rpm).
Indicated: 1600 (rpm)
